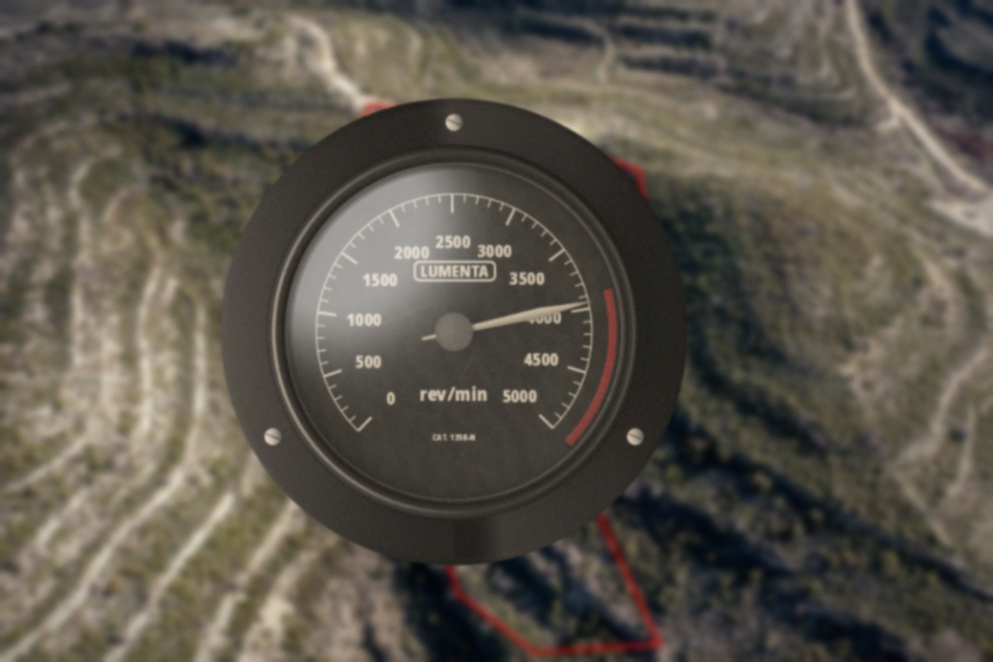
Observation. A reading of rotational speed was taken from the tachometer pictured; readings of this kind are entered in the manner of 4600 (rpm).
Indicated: 3950 (rpm)
